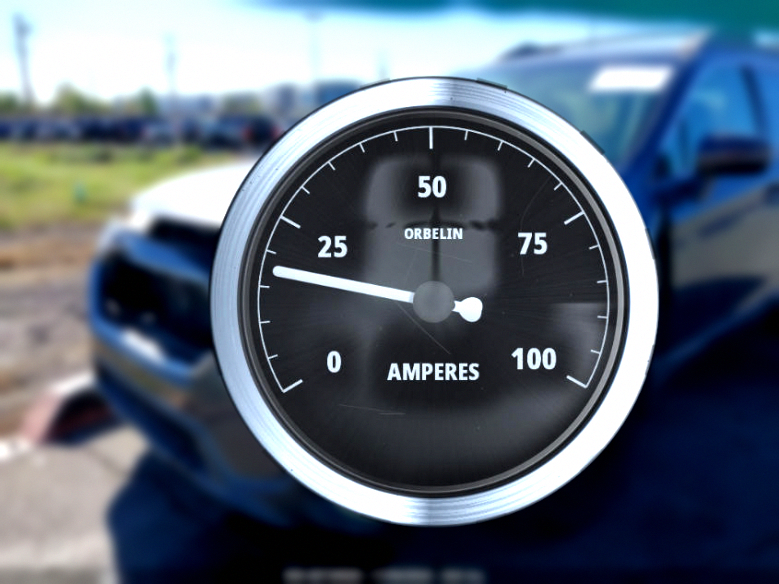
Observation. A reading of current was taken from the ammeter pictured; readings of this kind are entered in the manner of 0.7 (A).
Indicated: 17.5 (A)
